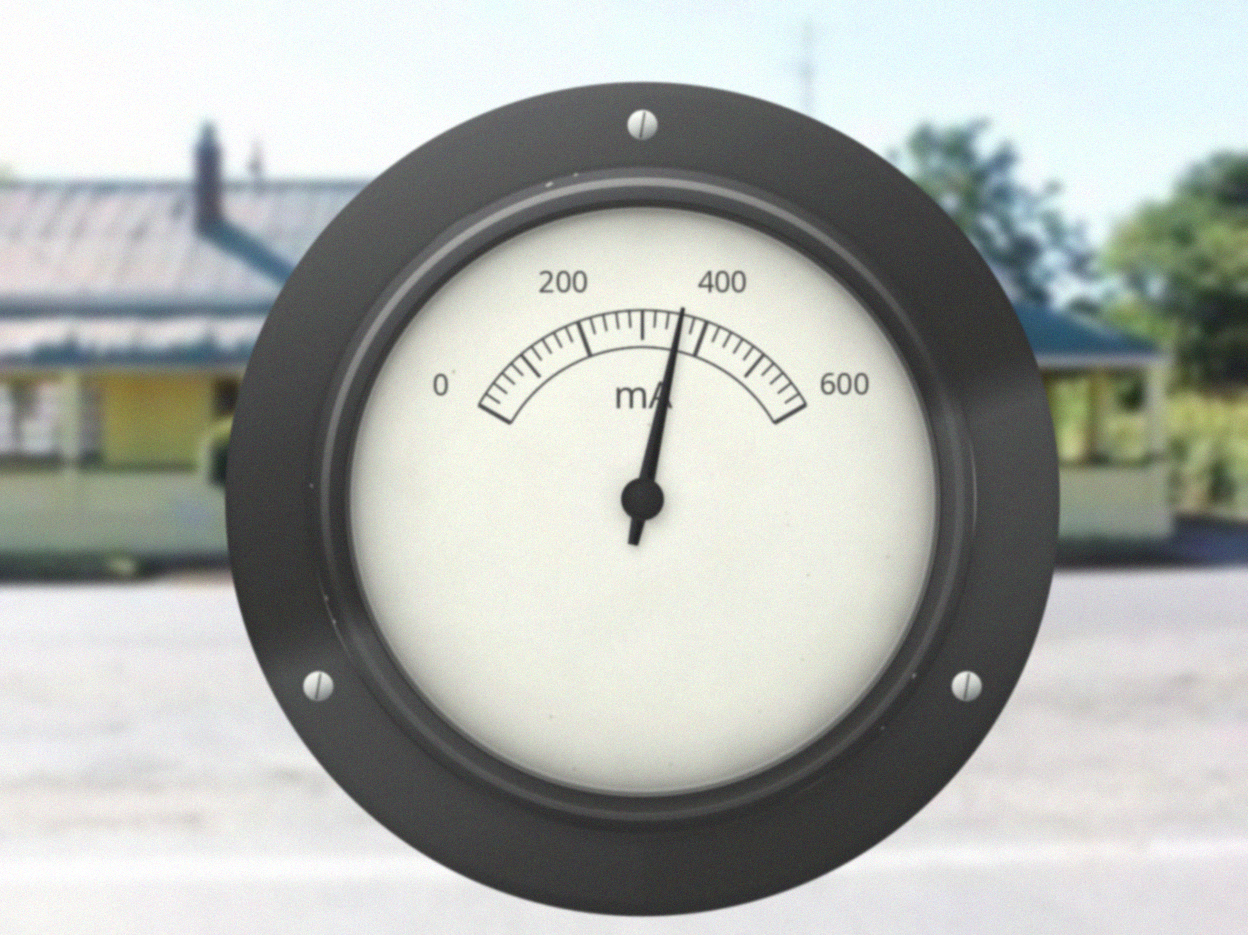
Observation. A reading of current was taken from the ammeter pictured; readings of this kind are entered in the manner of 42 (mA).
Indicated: 360 (mA)
